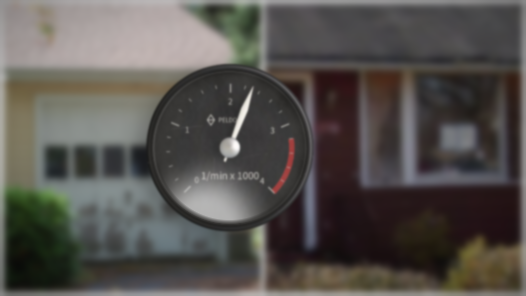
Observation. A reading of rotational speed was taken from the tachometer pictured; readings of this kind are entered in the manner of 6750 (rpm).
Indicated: 2300 (rpm)
